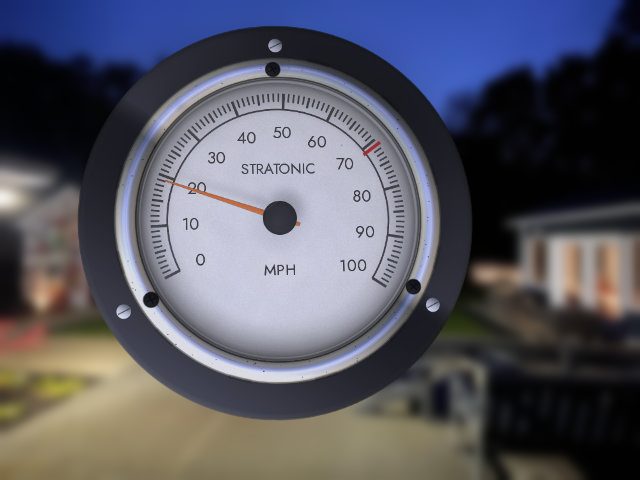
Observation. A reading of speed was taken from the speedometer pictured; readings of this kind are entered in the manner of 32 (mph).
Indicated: 19 (mph)
